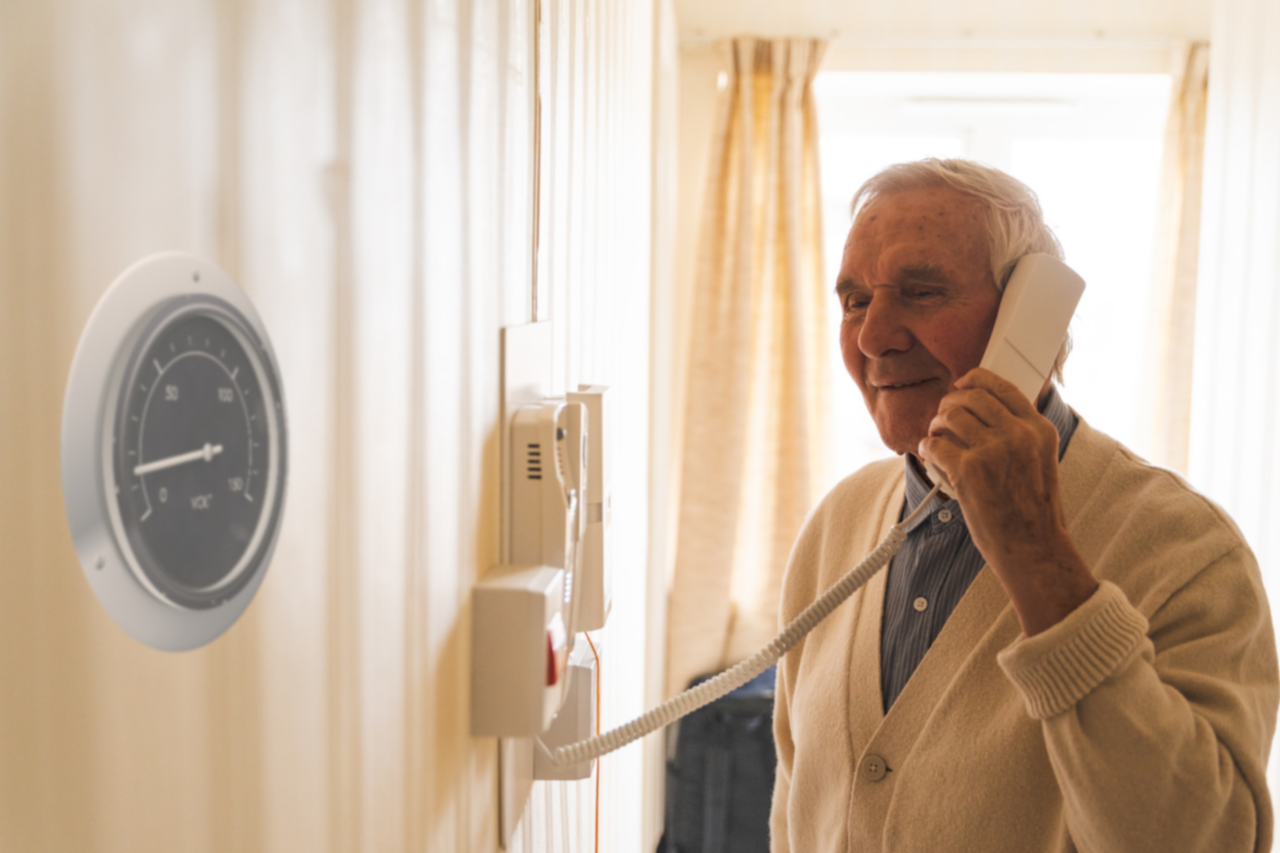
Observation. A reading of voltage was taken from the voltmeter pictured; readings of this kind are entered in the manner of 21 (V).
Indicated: 15 (V)
